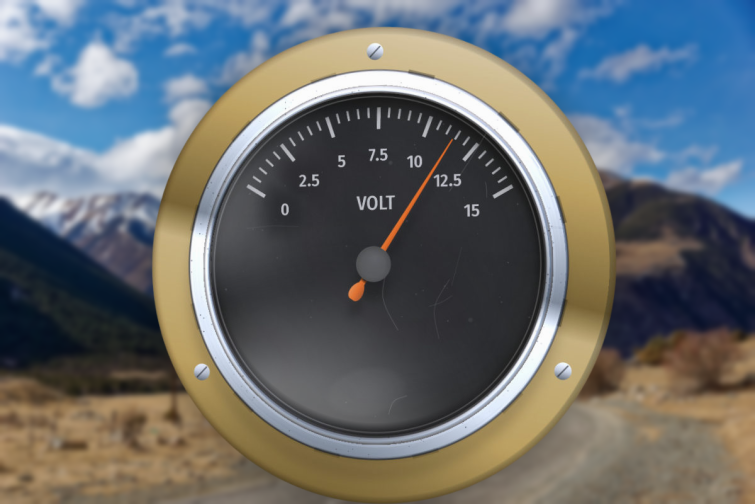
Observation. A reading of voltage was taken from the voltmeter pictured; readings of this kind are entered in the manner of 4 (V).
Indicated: 11.5 (V)
